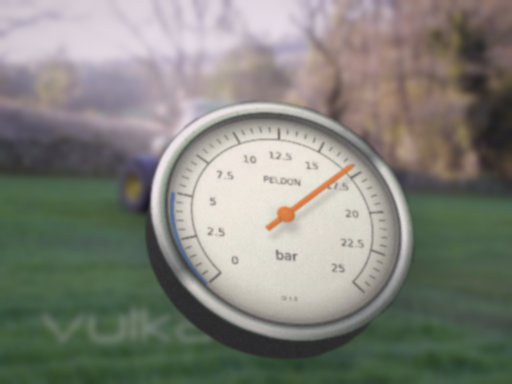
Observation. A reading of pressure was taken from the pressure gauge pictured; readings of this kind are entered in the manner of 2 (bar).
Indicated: 17 (bar)
